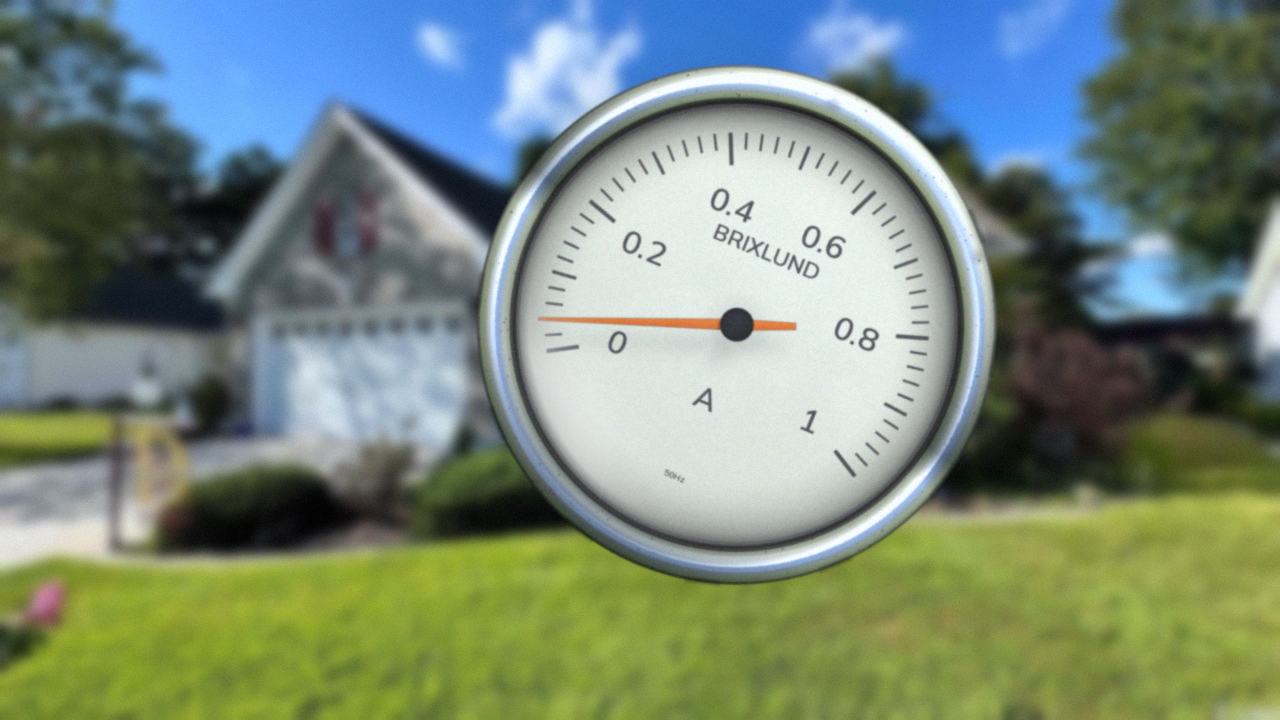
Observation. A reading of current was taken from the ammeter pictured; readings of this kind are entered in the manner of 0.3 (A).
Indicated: 0.04 (A)
